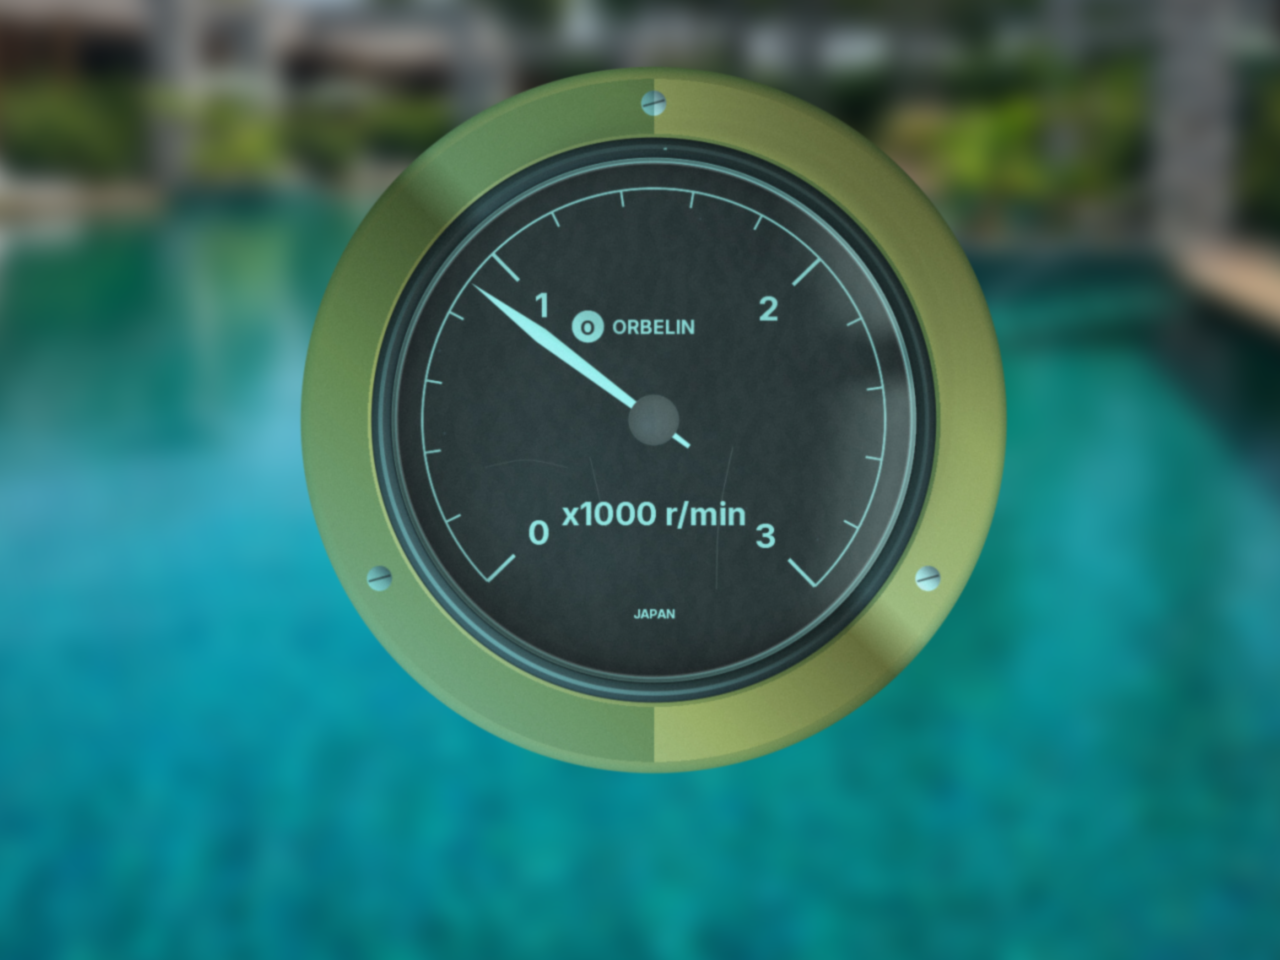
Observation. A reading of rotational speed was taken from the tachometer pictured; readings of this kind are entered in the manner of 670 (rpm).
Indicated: 900 (rpm)
